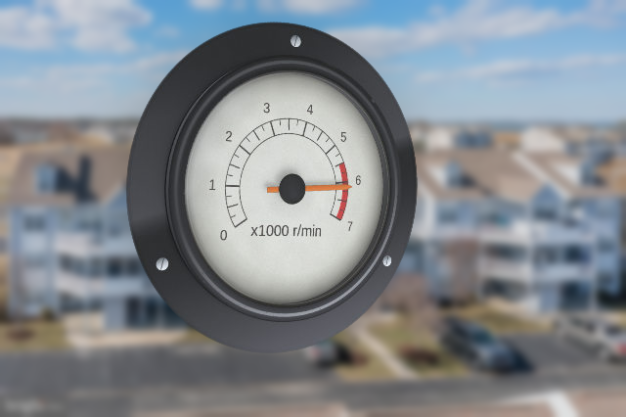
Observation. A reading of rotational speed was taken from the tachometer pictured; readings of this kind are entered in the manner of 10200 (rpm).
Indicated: 6125 (rpm)
